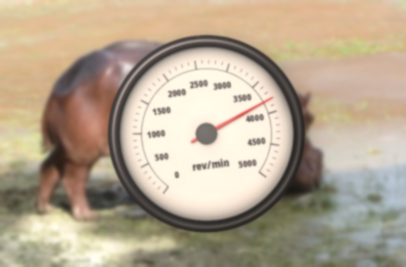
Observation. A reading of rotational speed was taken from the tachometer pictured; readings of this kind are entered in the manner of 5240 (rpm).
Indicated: 3800 (rpm)
